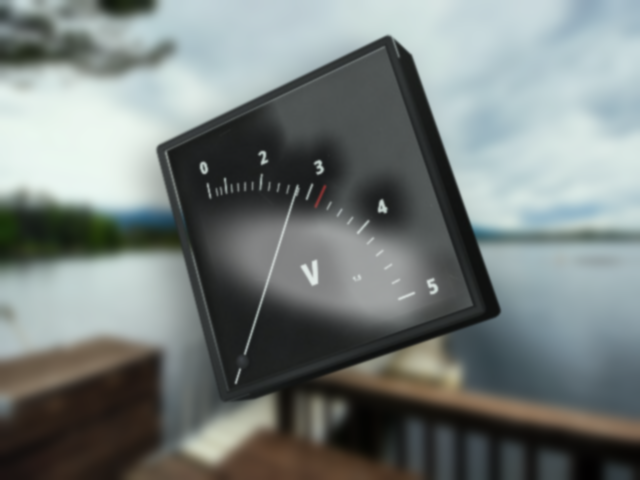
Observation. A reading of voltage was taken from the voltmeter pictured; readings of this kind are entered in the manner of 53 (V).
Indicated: 2.8 (V)
